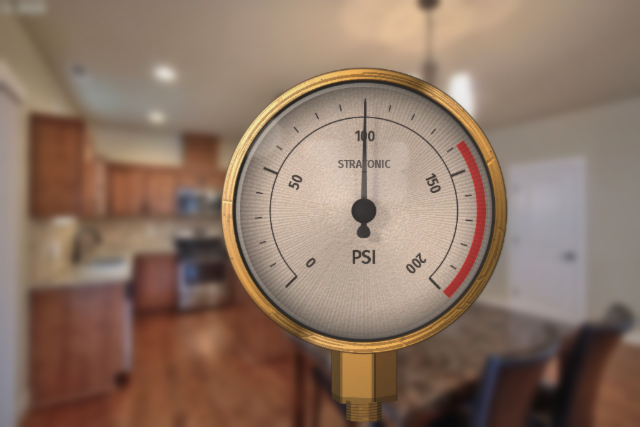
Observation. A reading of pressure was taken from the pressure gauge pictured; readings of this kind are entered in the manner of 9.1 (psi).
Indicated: 100 (psi)
